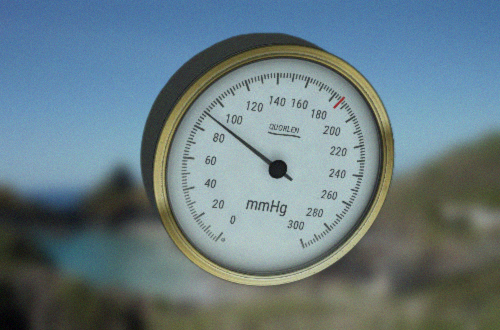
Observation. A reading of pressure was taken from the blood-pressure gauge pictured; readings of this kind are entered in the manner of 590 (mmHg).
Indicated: 90 (mmHg)
